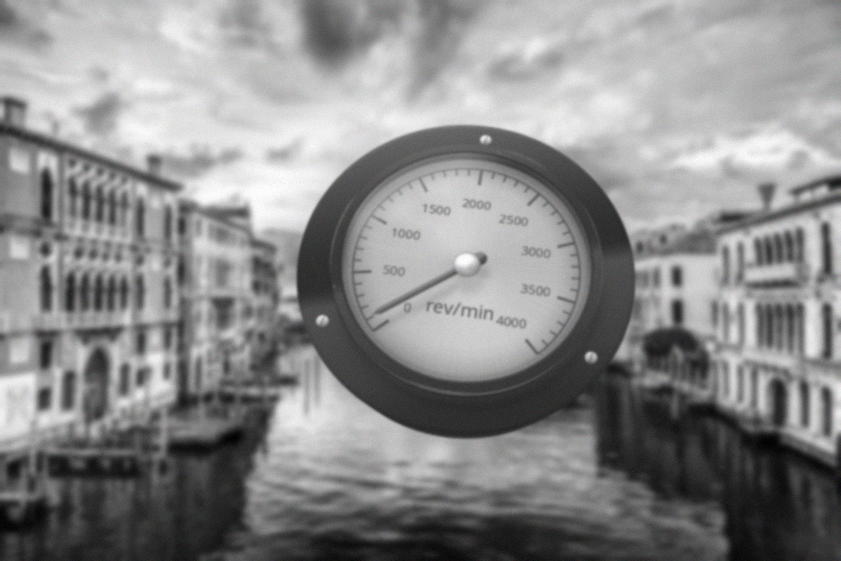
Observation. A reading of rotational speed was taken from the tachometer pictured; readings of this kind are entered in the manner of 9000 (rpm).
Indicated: 100 (rpm)
